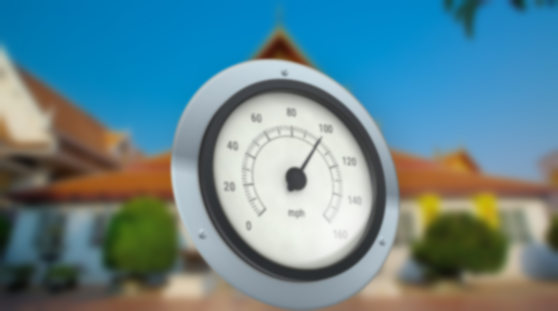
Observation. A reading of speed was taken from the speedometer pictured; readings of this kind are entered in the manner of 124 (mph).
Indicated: 100 (mph)
